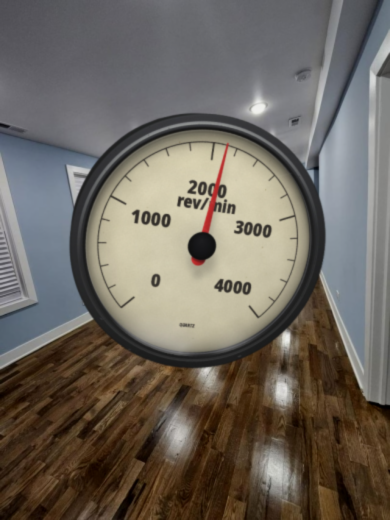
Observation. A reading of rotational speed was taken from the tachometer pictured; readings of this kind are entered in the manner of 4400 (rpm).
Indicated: 2100 (rpm)
